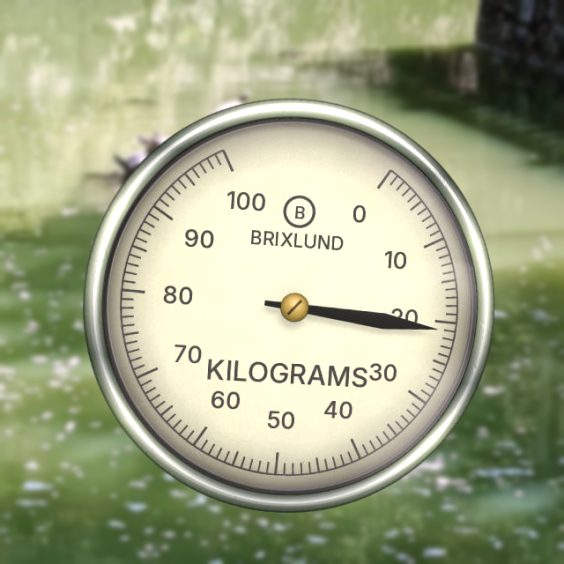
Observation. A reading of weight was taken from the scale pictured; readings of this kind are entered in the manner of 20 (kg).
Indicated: 21 (kg)
